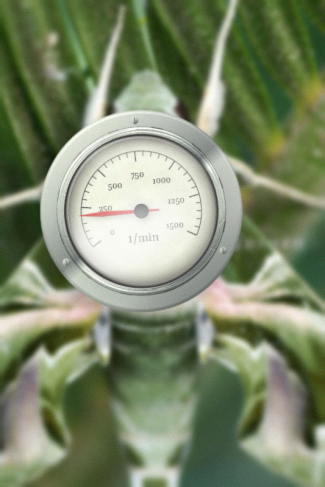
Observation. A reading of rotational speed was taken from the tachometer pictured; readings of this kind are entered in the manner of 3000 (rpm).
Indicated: 200 (rpm)
